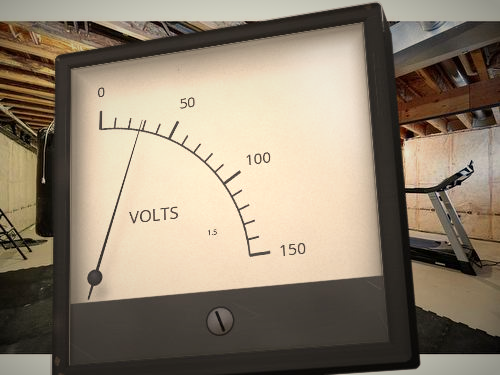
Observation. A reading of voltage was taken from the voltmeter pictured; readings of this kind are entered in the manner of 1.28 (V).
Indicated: 30 (V)
